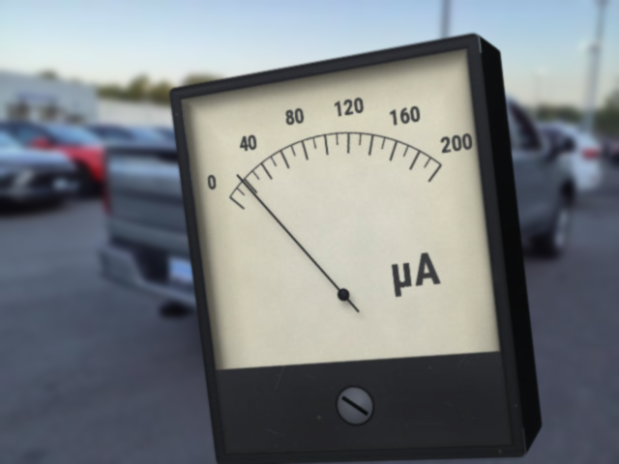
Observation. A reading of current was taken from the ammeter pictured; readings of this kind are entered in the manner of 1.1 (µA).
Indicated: 20 (µA)
